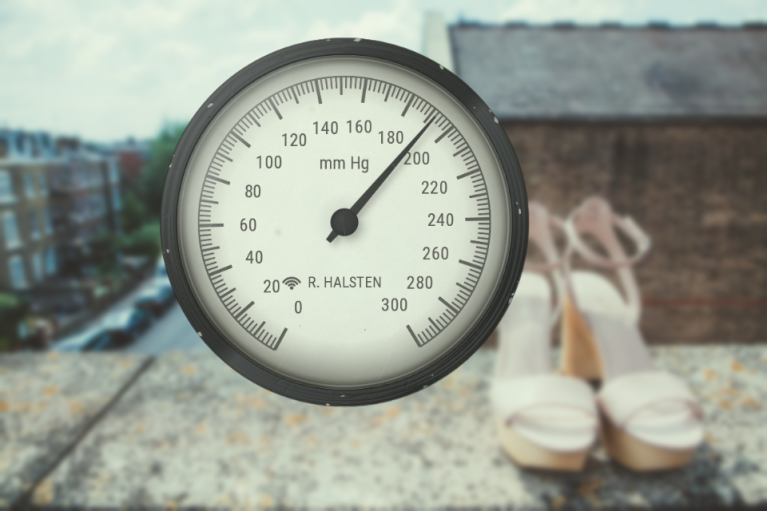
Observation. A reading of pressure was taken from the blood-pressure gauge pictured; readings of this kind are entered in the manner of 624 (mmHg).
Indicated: 192 (mmHg)
